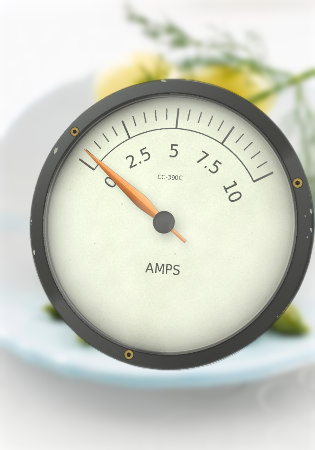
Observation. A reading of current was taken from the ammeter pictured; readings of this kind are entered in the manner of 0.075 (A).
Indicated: 0.5 (A)
